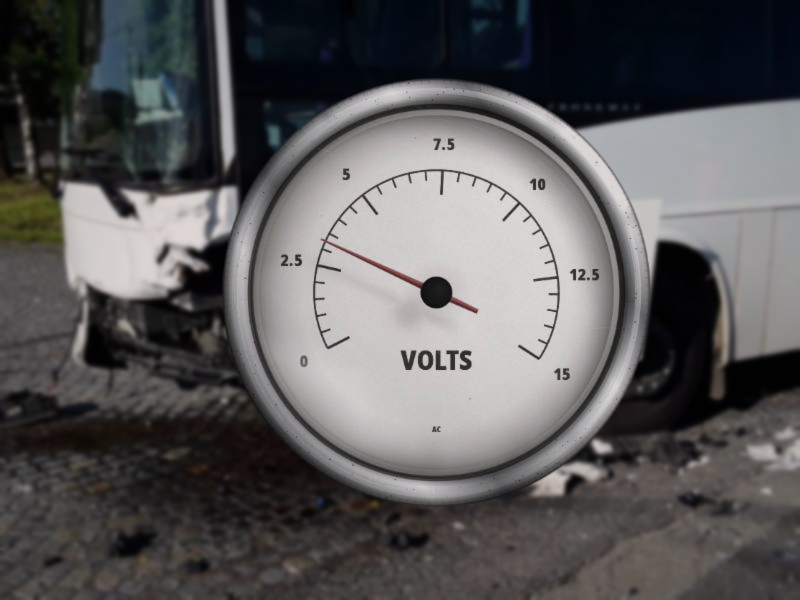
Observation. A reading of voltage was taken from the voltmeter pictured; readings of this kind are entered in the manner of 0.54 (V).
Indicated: 3.25 (V)
